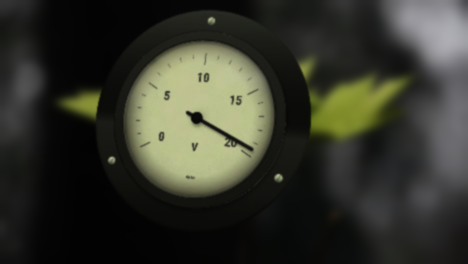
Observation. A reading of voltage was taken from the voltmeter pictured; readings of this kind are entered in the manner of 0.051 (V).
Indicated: 19.5 (V)
